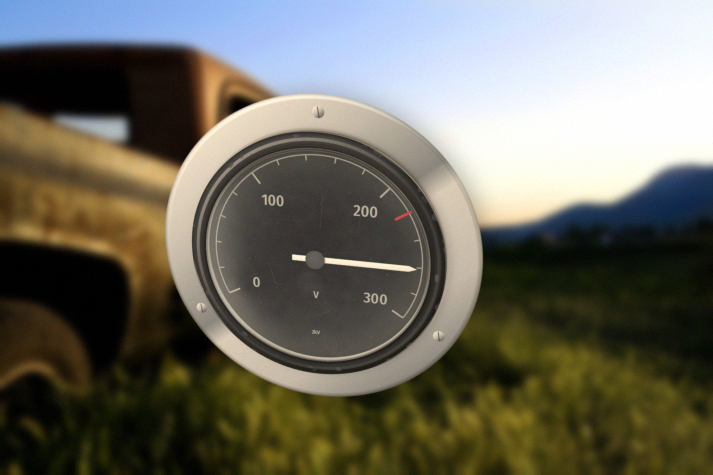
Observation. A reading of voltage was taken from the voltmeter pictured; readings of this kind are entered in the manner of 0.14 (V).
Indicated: 260 (V)
